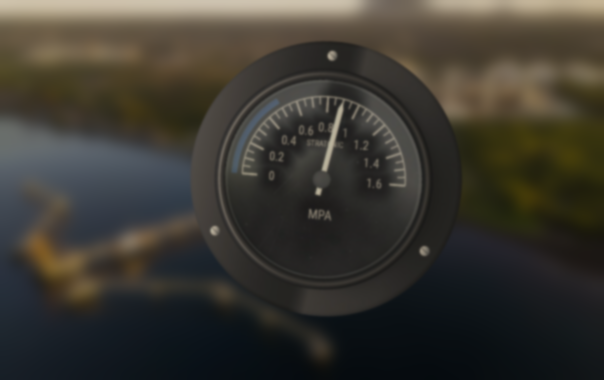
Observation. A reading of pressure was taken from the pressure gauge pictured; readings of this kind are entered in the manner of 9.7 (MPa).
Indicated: 0.9 (MPa)
